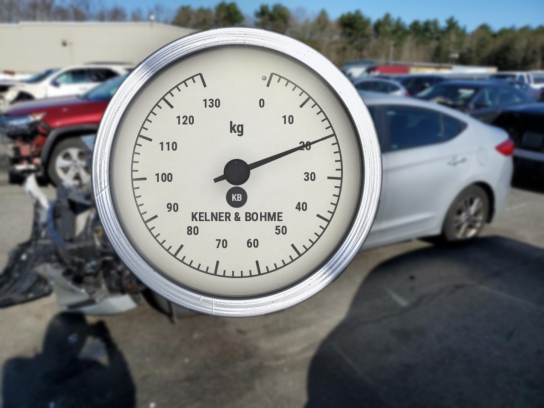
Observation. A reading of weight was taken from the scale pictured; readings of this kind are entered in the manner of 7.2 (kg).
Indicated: 20 (kg)
